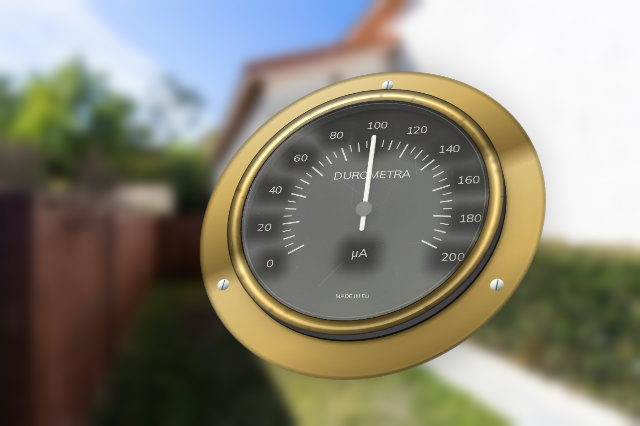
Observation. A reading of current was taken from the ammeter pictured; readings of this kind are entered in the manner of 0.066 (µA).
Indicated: 100 (µA)
